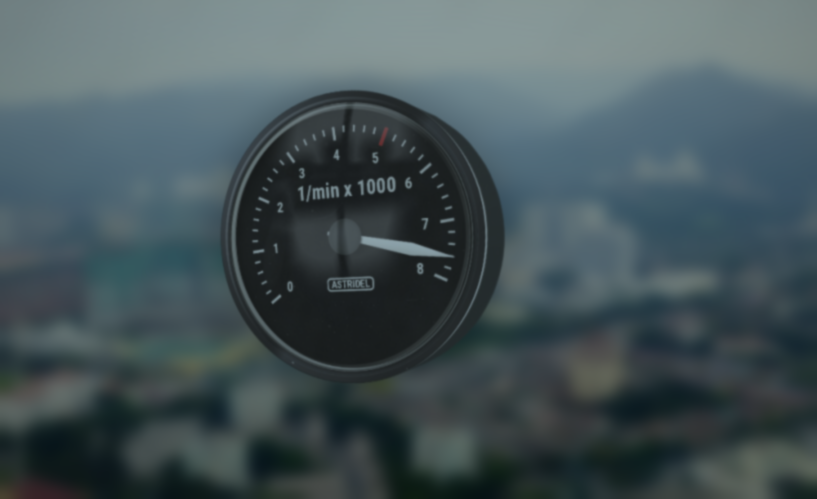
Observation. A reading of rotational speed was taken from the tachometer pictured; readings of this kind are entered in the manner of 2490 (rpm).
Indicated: 7600 (rpm)
